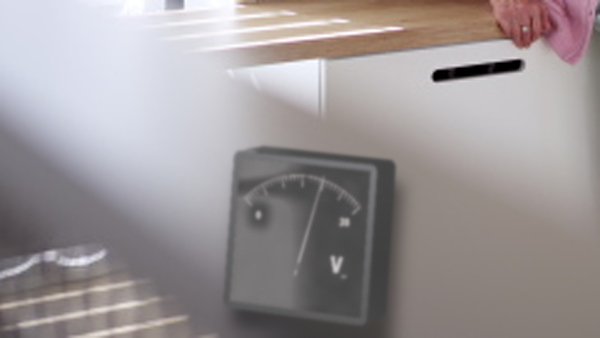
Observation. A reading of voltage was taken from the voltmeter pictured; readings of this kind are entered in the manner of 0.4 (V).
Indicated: 20 (V)
